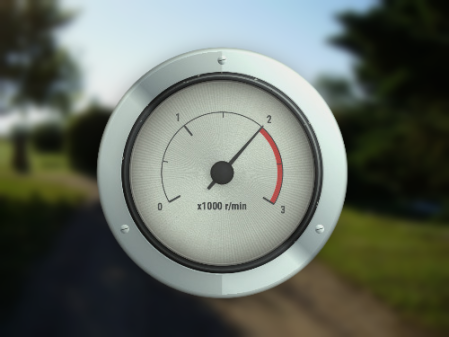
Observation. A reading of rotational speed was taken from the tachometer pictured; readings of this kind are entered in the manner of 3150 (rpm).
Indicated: 2000 (rpm)
